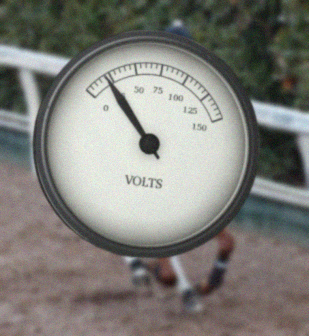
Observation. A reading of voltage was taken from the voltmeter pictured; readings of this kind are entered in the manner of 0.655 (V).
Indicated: 20 (V)
